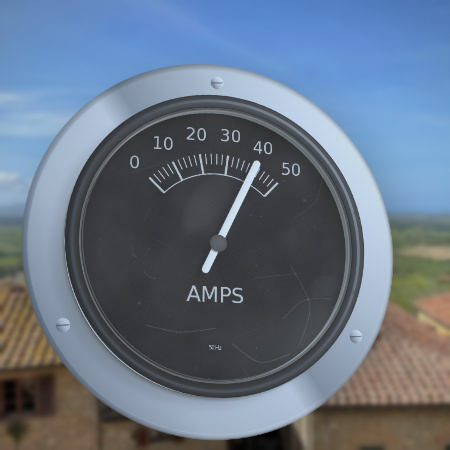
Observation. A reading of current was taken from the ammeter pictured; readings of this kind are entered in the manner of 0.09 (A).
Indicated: 40 (A)
